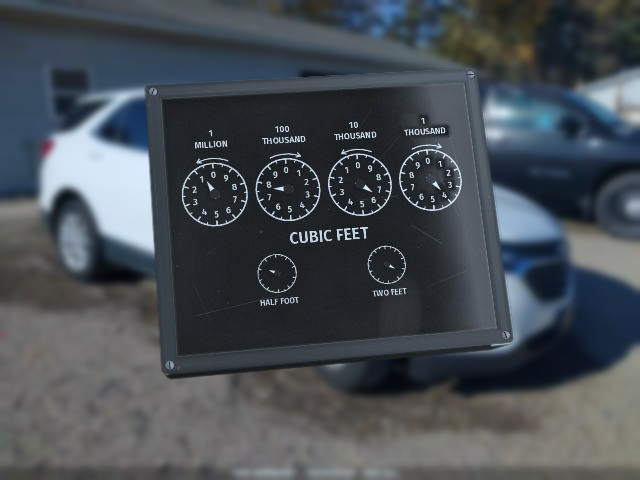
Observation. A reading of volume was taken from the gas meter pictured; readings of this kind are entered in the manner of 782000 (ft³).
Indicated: 76400 (ft³)
